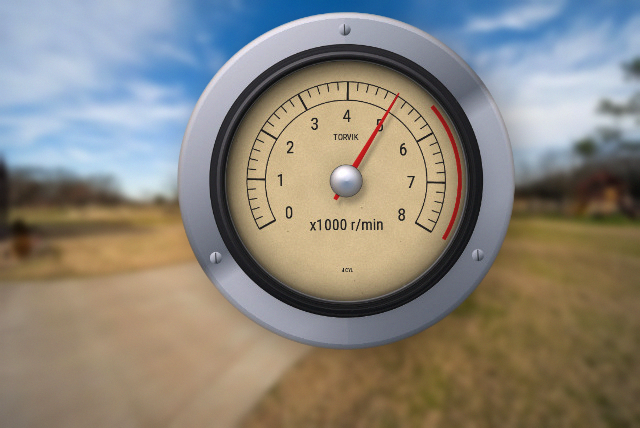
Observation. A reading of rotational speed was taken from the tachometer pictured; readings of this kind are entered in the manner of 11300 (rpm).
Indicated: 5000 (rpm)
